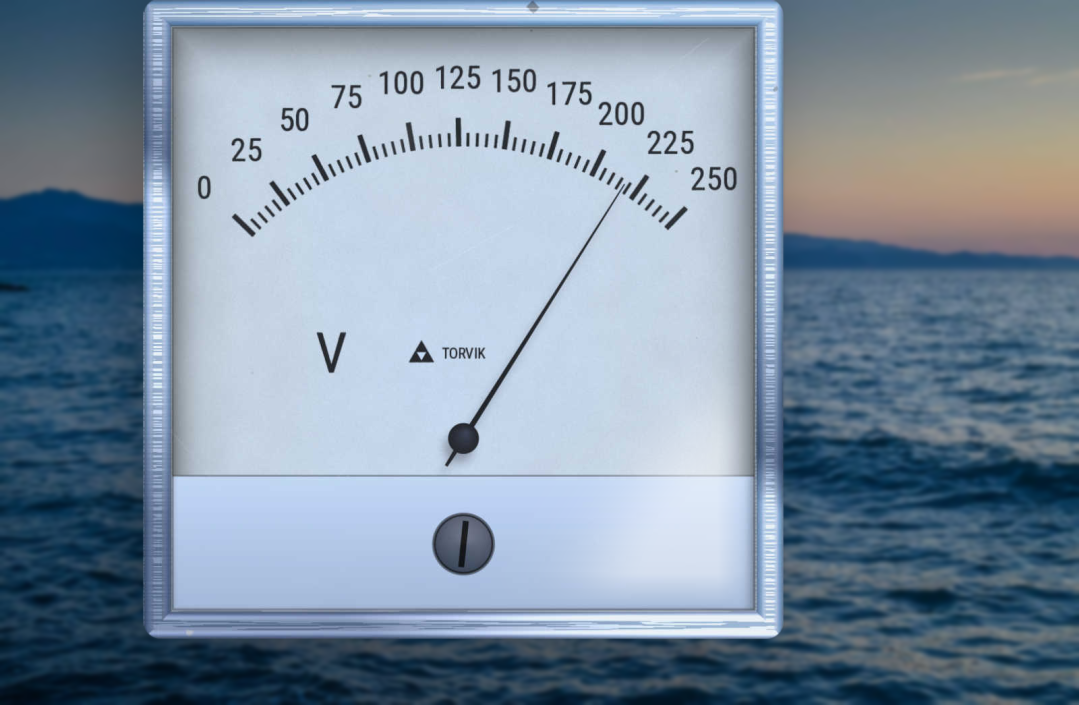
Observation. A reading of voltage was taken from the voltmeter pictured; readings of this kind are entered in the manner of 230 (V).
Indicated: 217.5 (V)
